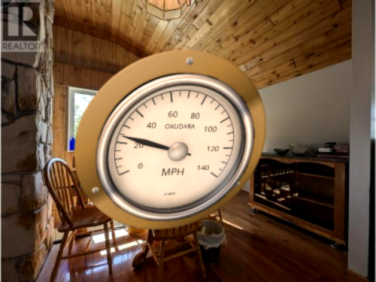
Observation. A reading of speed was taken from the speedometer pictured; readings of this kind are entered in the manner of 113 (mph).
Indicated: 25 (mph)
